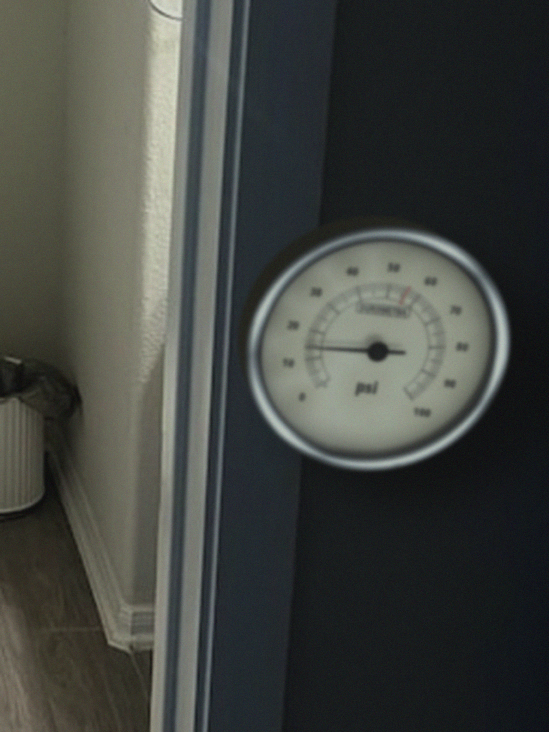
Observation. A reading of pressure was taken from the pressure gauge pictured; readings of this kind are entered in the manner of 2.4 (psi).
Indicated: 15 (psi)
